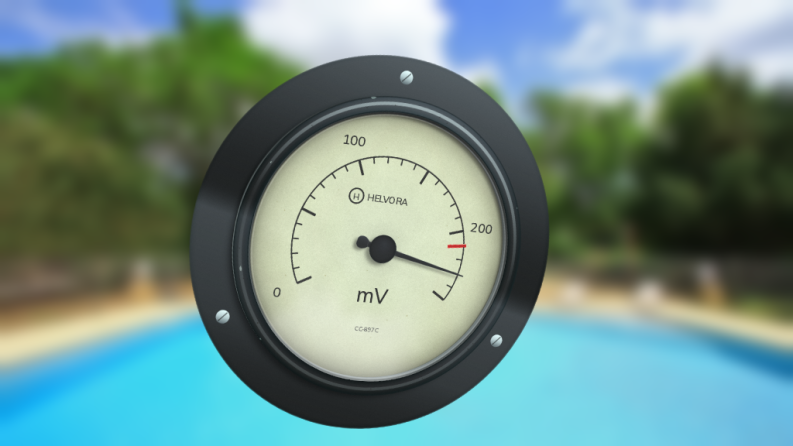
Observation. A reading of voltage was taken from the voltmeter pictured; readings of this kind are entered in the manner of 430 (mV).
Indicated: 230 (mV)
